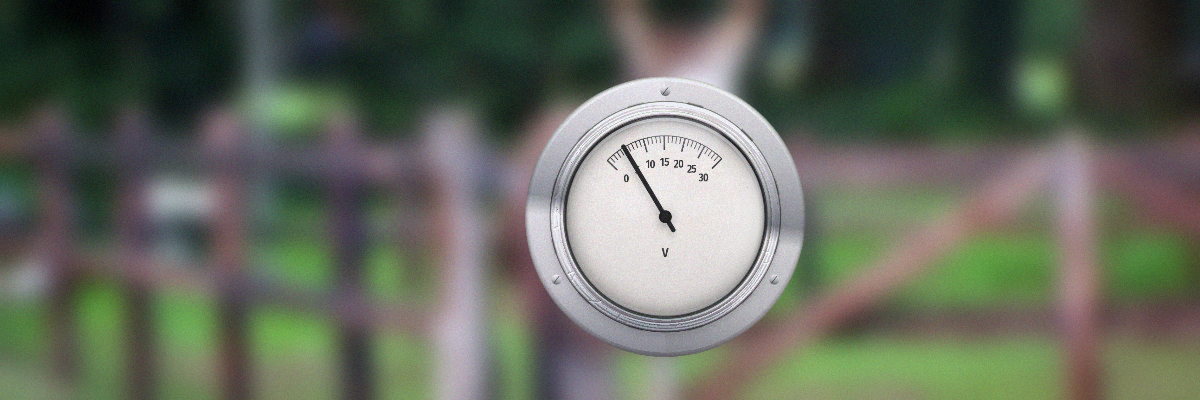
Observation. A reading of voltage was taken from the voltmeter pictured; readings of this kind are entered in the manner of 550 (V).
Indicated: 5 (V)
